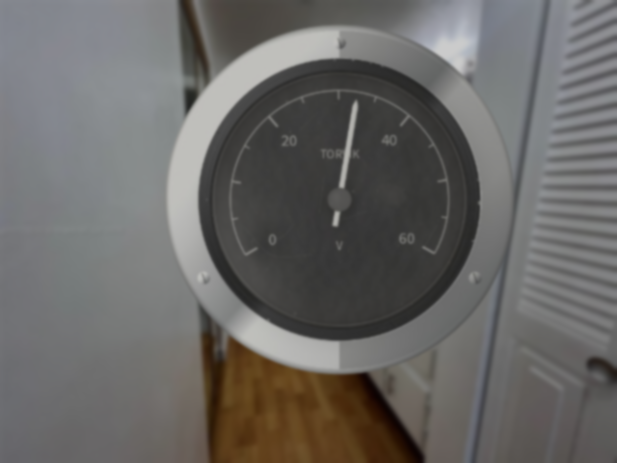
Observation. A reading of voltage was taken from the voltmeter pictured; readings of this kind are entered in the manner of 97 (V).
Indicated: 32.5 (V)
